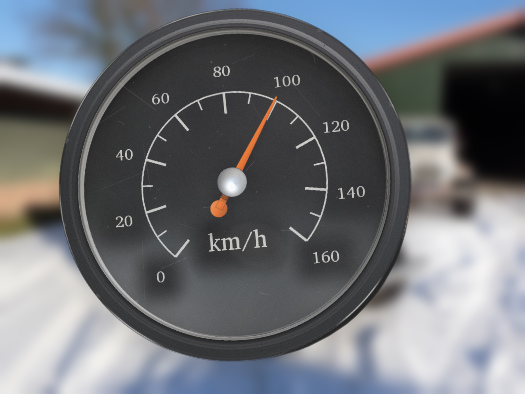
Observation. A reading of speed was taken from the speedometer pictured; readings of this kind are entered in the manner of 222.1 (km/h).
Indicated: 100 (km/h)
